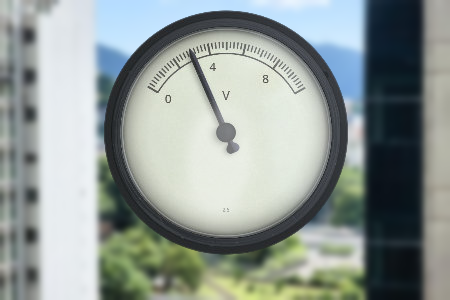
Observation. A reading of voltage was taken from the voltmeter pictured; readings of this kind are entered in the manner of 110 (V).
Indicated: 3 (V)
